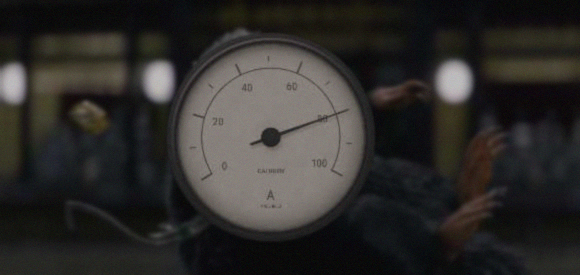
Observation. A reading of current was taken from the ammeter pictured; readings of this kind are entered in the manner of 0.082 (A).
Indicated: 80 (A)
